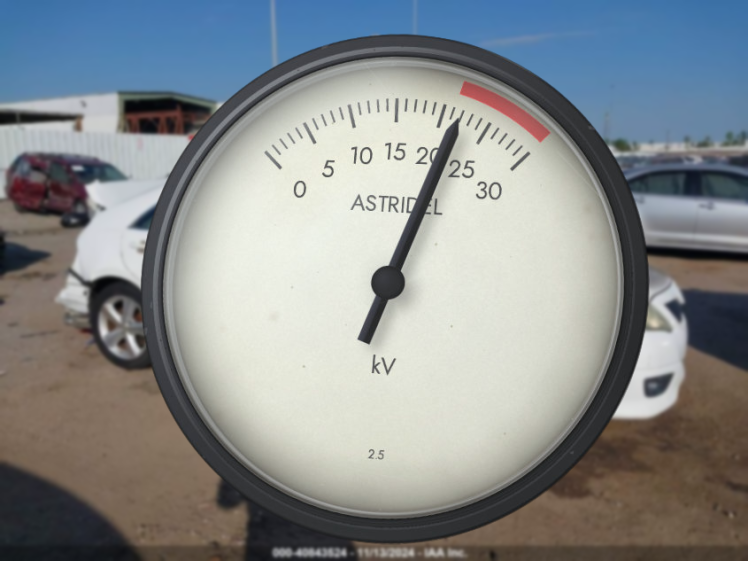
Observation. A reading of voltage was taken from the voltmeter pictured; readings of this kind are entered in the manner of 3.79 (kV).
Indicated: 22 (kV)
